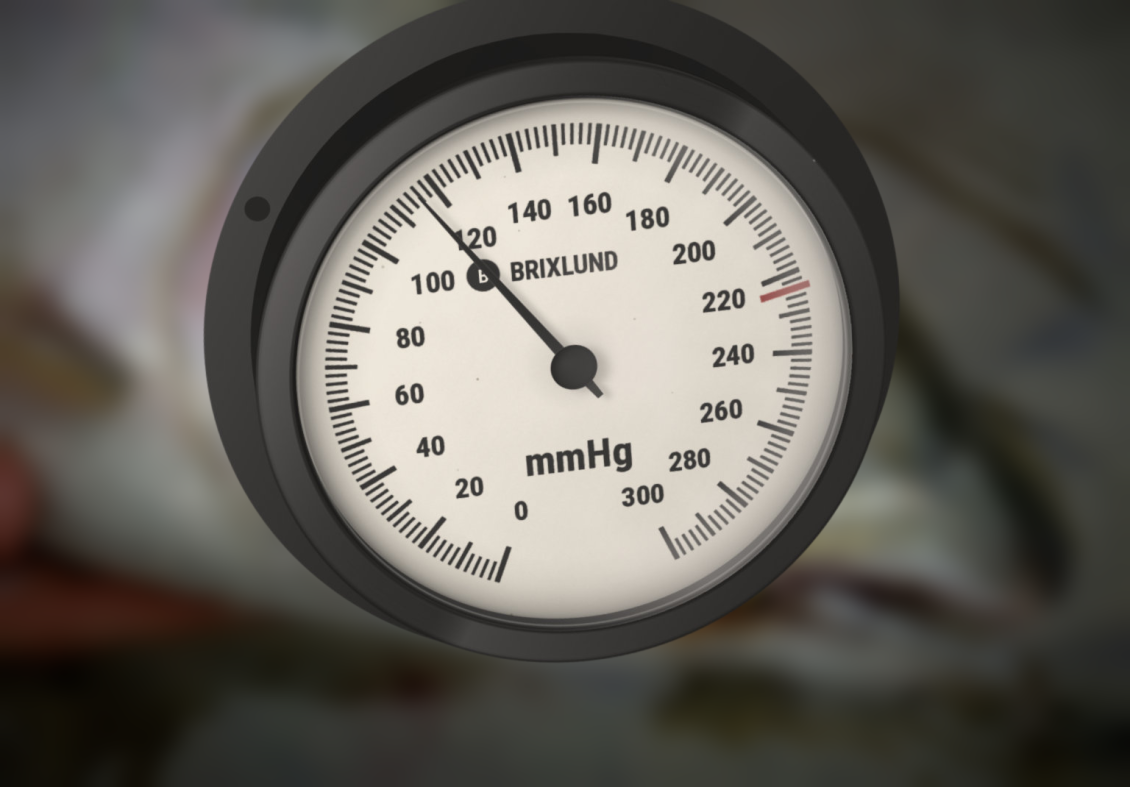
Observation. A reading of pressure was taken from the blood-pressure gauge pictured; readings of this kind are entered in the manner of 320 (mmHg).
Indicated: 116 (mmHg)
